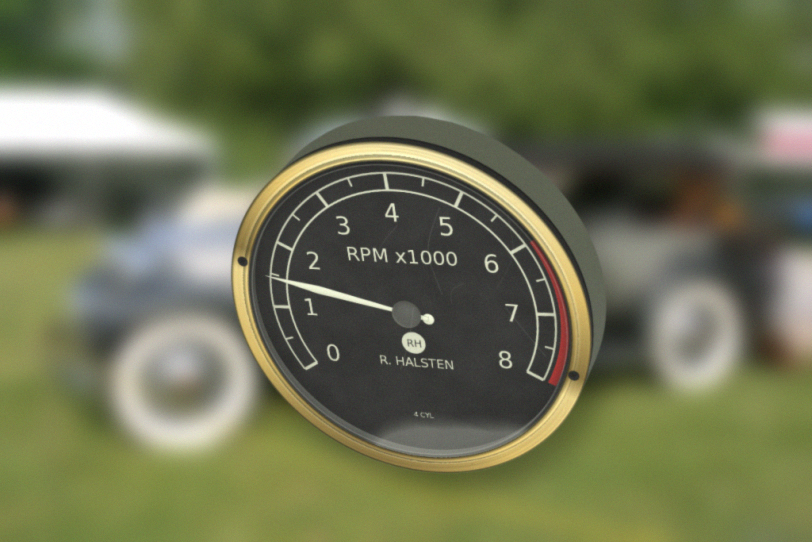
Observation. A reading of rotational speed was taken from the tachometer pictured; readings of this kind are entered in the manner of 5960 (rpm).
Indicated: 1500 (rpm)
